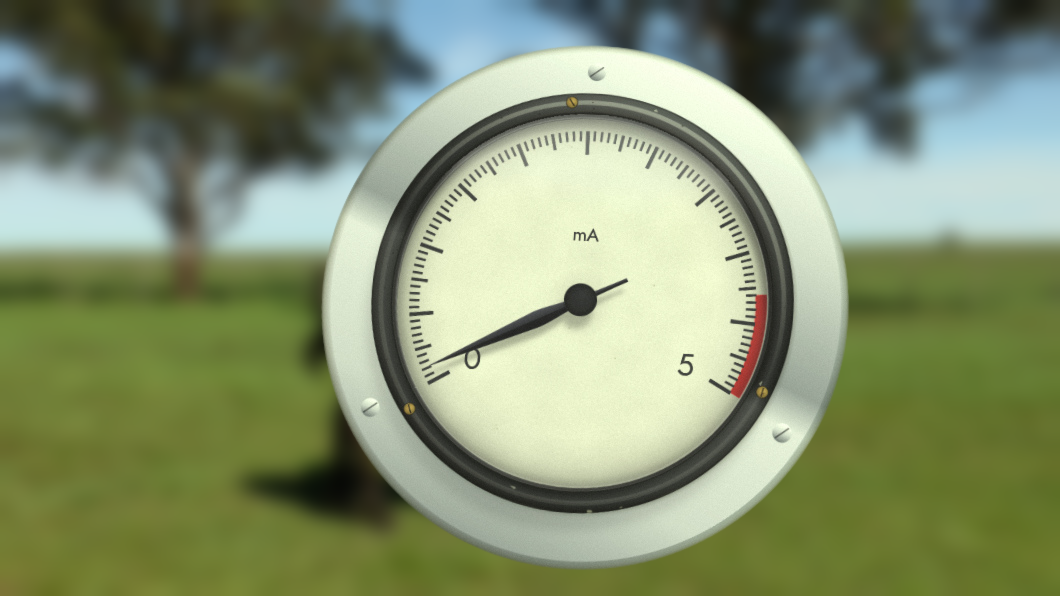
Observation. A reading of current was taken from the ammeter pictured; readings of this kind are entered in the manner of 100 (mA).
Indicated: 0.1 (mA)
